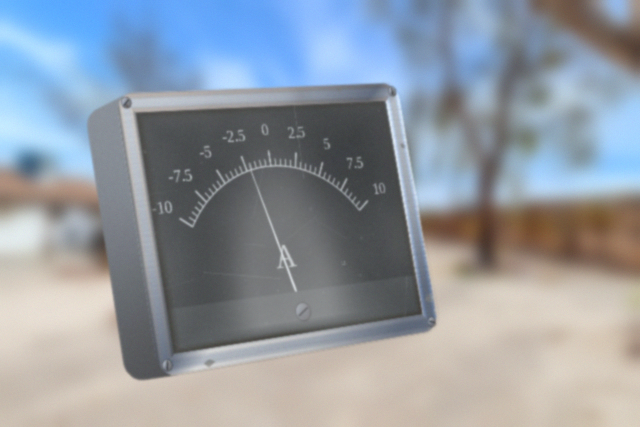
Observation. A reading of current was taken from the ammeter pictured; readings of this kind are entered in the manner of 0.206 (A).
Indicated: -2.5 (A)
